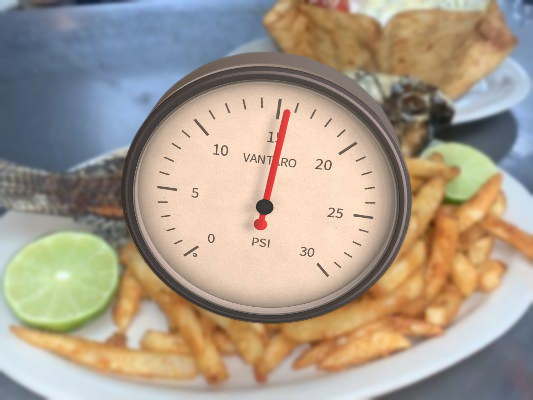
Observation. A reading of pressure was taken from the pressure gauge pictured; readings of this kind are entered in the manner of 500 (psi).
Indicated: 15.5 (psi)
